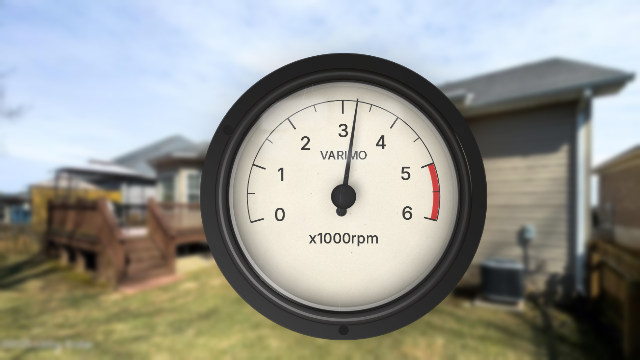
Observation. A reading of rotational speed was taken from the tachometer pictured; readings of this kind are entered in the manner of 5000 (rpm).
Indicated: 3250 (rpm)
